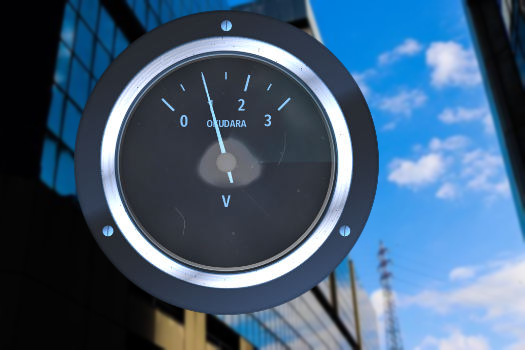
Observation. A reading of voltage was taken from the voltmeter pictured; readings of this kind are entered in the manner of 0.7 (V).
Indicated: 1 (V)
